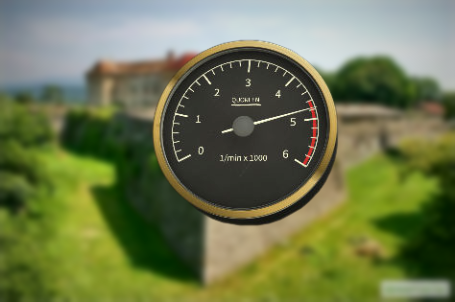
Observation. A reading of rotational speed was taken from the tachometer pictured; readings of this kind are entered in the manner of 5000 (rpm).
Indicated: 4800 (rpm)
